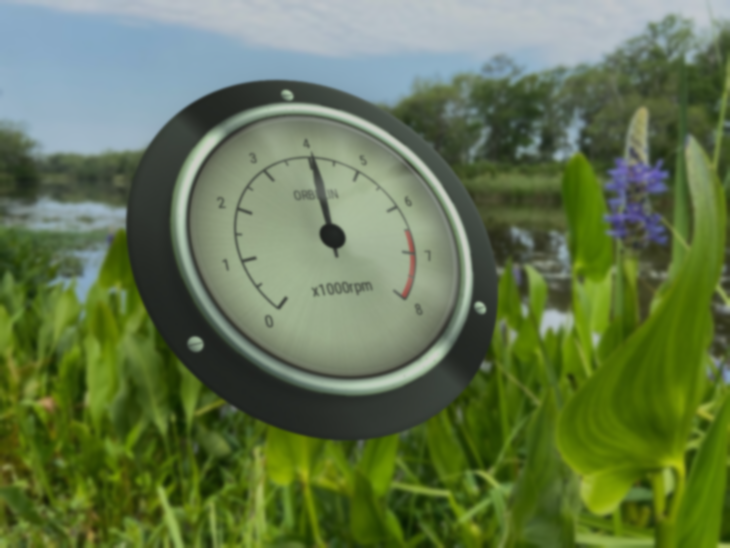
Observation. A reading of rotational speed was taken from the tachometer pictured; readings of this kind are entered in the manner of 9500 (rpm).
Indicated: 4000 (rpm)
